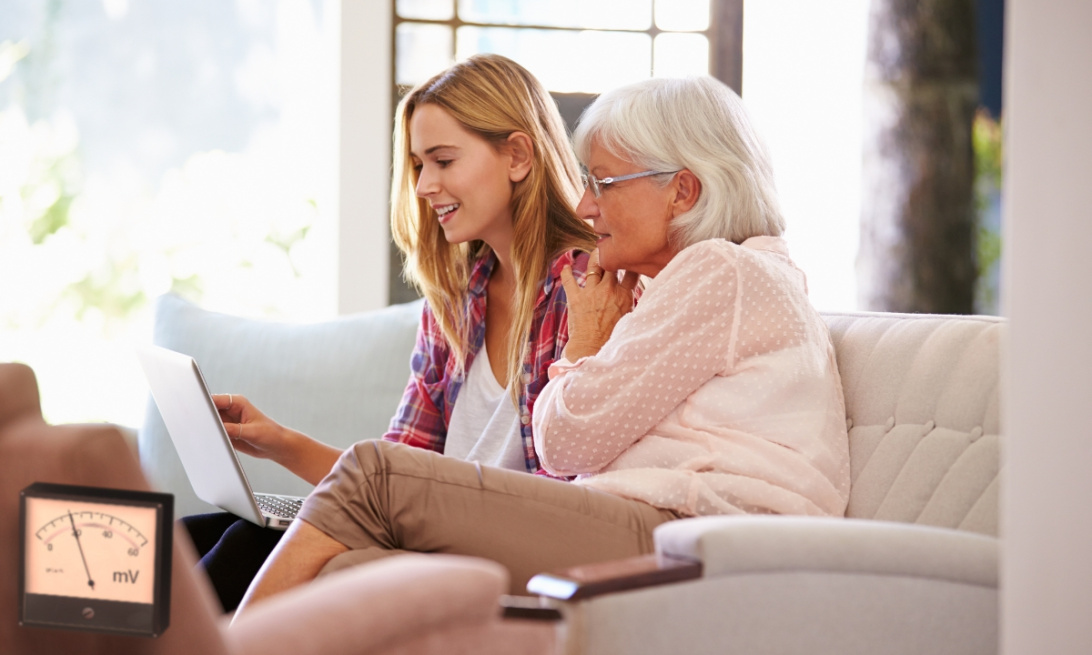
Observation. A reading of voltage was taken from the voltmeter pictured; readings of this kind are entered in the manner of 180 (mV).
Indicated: 20 (mV)
